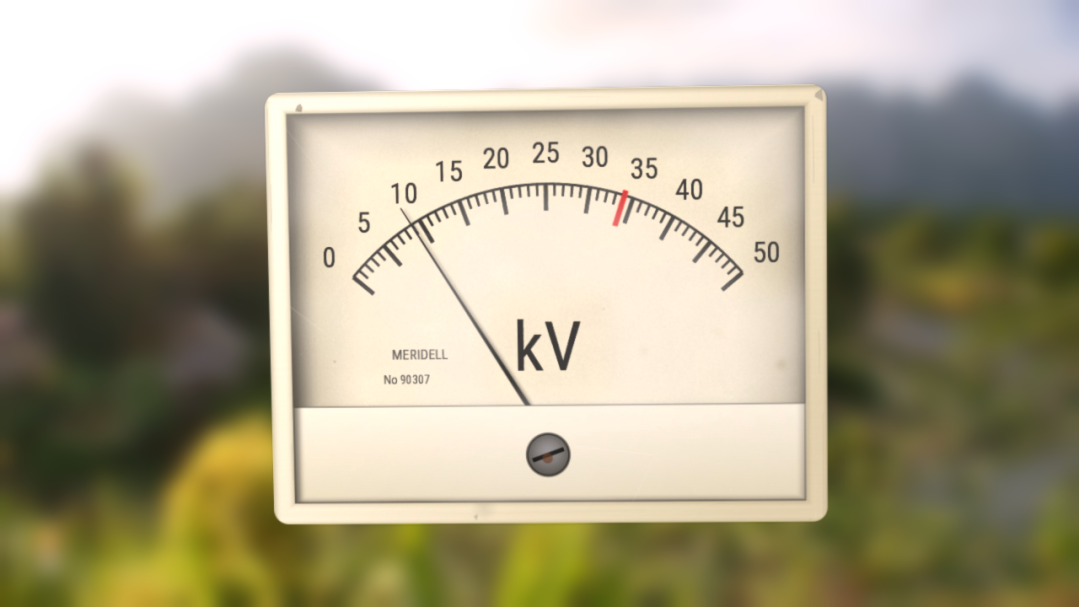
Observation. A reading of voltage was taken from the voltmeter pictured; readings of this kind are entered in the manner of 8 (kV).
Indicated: 9 (kV)
